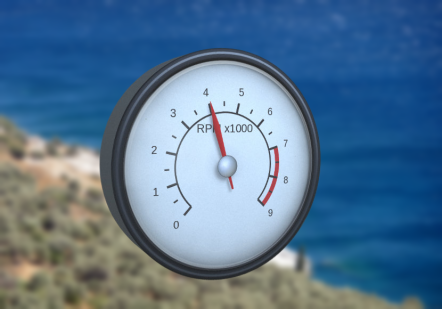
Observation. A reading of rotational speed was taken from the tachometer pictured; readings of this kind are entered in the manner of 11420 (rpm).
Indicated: 4000 (rpm)
